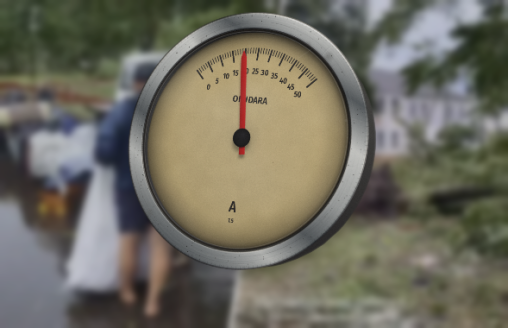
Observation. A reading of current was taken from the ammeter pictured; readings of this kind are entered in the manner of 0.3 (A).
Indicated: 20 (A)
